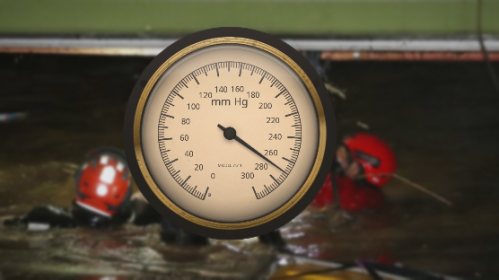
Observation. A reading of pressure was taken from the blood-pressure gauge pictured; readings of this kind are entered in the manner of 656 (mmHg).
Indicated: 270 (mmHg)
